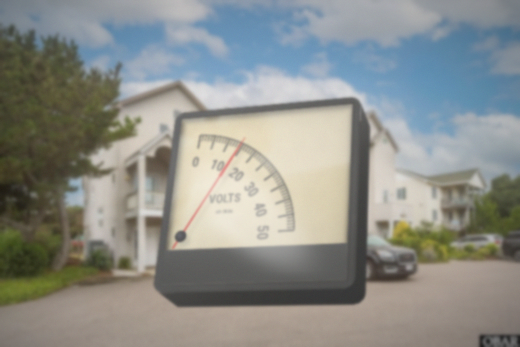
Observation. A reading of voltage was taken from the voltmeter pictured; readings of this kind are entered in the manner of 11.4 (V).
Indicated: 15 (V)
